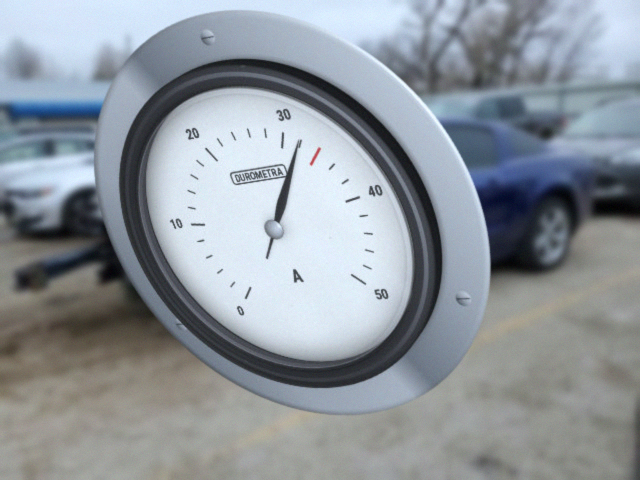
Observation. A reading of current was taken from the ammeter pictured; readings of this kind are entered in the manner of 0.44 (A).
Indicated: 32 (A)
